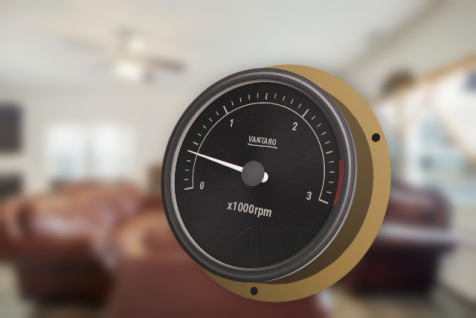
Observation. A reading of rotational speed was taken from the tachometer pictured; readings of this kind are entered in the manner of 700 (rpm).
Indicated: 400 (rpm)
